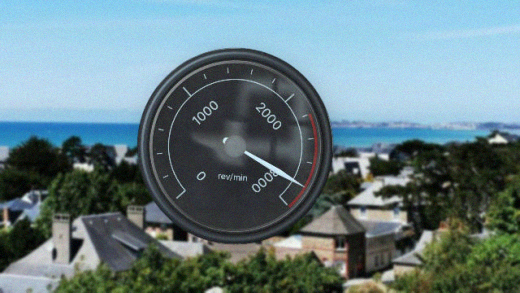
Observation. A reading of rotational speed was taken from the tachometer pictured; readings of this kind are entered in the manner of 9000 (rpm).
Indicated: 2800 (rpm)
